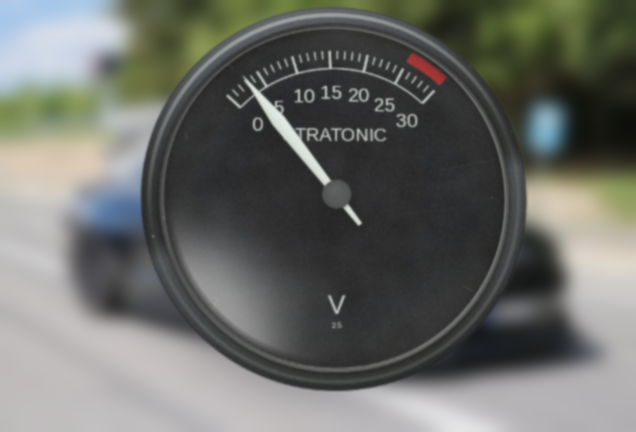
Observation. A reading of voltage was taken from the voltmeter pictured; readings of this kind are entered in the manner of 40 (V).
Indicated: 3 (V)
